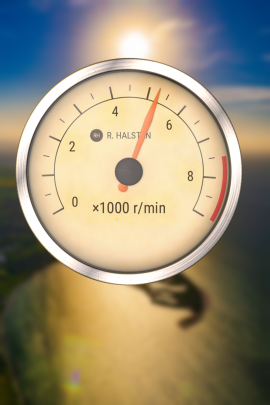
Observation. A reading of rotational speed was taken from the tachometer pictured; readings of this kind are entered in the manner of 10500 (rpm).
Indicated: 5250 (rpm)
